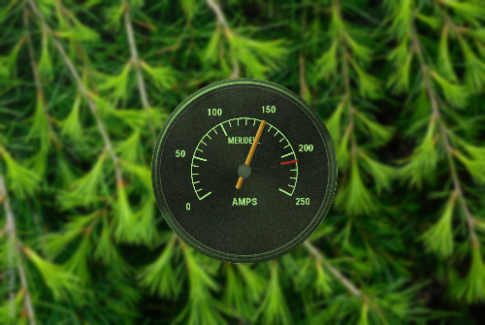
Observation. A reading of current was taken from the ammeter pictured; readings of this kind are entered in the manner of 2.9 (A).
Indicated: 150 (A)
